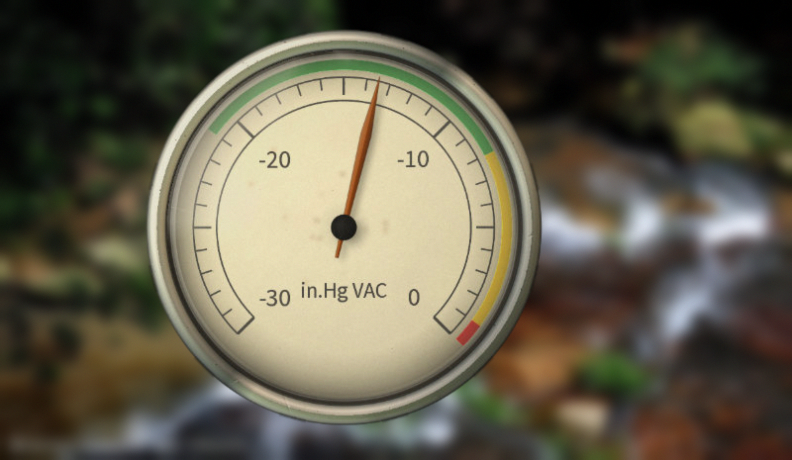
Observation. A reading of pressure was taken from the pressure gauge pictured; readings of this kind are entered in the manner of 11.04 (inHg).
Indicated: -13.5 (inHg)
